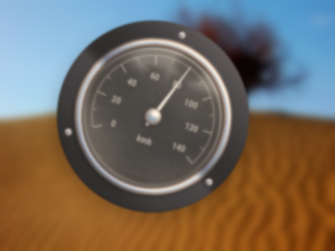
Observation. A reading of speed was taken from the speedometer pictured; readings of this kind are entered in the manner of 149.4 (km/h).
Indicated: 80 (km/h)
